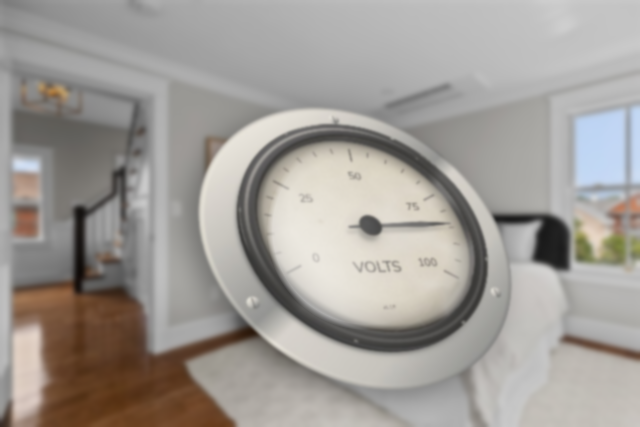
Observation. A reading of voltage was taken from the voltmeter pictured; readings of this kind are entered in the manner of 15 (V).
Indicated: 85 (V)
